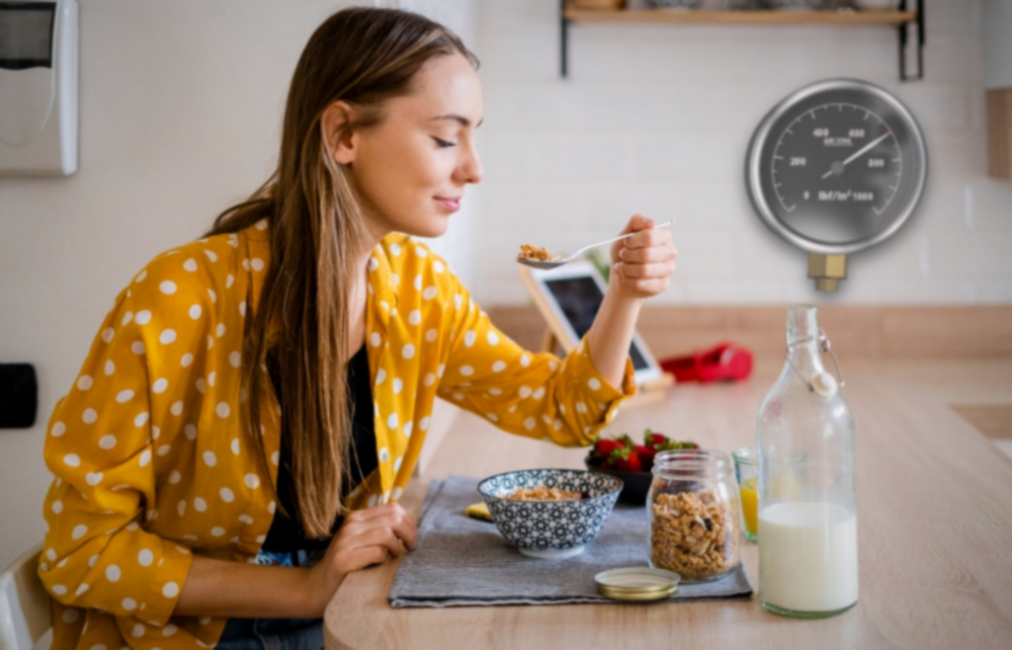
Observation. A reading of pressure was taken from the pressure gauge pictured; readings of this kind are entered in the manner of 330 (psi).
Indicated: 700 (psi)
